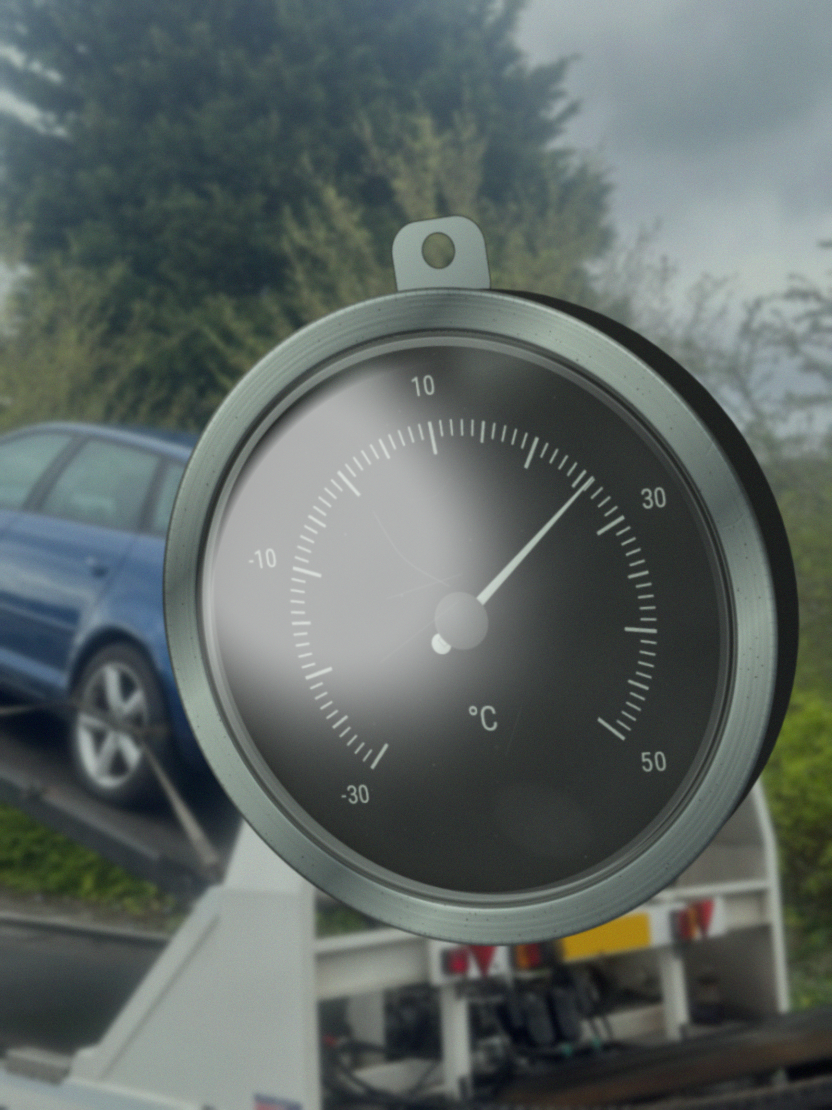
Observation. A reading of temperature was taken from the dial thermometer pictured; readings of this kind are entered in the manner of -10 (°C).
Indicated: 26 (°C)
